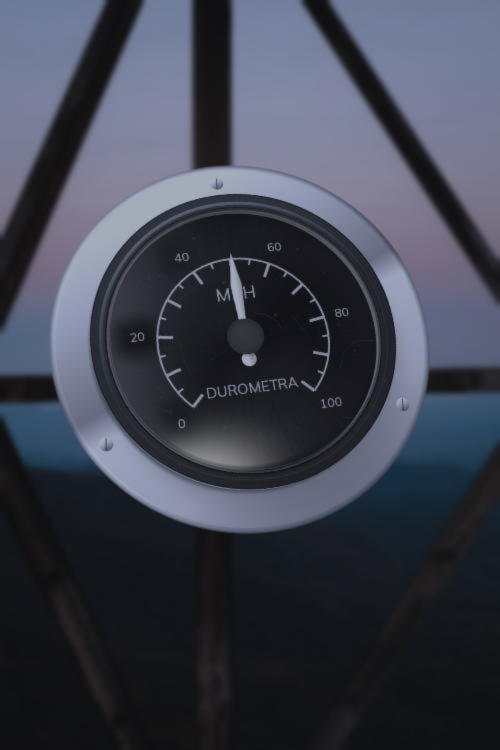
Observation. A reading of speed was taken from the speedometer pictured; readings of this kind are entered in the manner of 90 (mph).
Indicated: 50 (mph)
